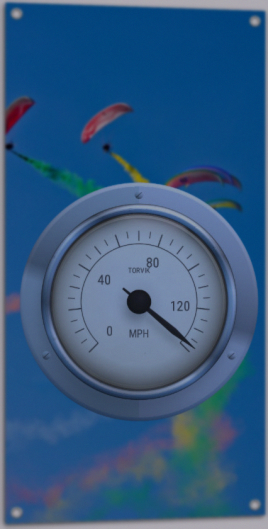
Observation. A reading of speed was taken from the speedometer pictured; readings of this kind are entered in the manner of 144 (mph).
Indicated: 137.5 (mph)
